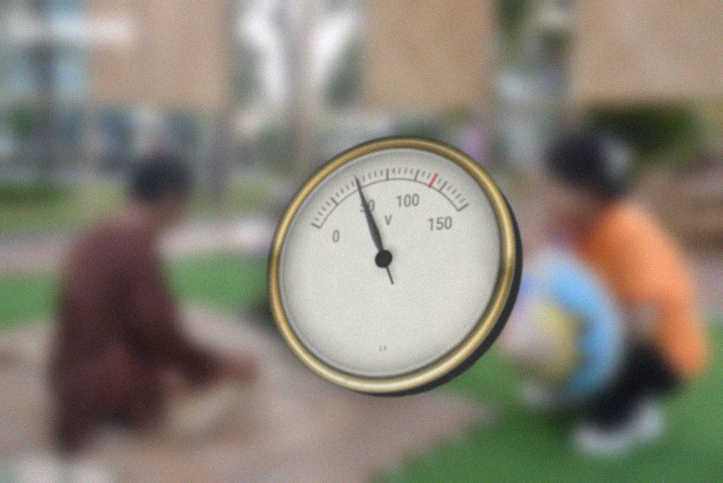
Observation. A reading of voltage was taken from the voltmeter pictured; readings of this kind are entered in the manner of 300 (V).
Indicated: 50 (V)
